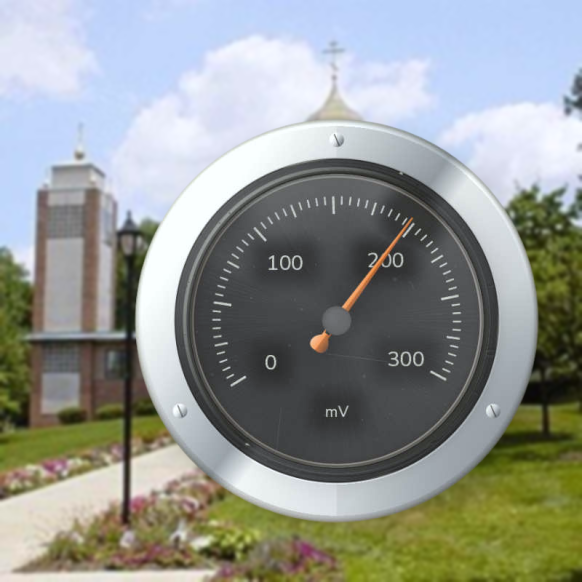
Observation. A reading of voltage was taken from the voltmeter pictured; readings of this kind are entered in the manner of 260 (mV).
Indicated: 197.5 (mV)
